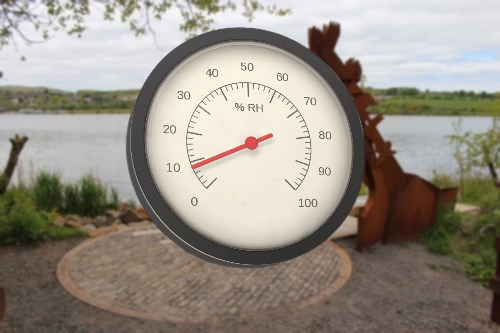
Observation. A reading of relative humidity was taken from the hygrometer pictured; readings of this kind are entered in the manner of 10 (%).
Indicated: 8 (%)
